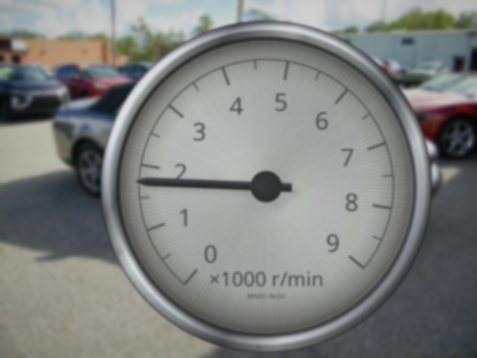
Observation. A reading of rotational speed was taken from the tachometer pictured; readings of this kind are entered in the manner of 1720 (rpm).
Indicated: 1750 (rpm)
